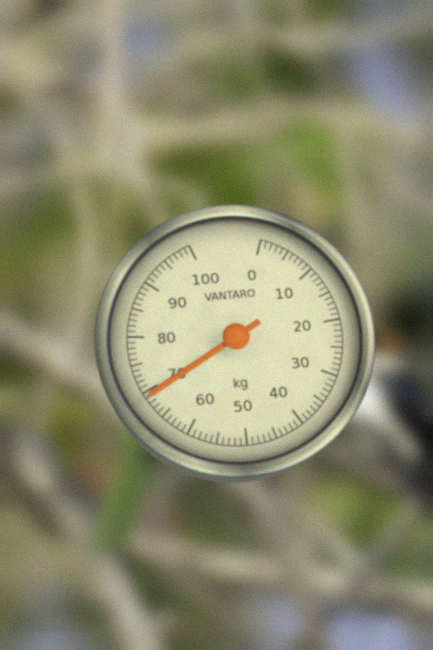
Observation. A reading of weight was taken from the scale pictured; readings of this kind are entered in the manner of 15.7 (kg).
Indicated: 69 (kg)
